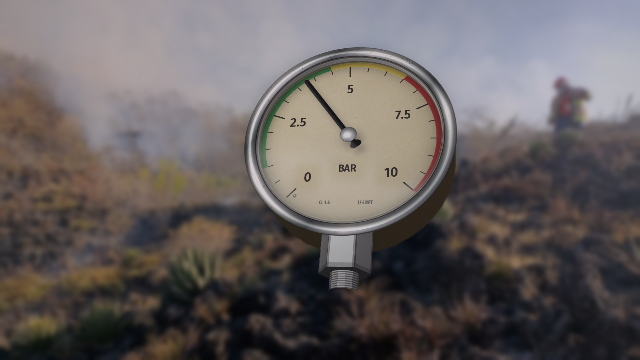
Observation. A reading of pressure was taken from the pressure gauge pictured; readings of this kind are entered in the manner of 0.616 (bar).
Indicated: 3.75 (bar)
